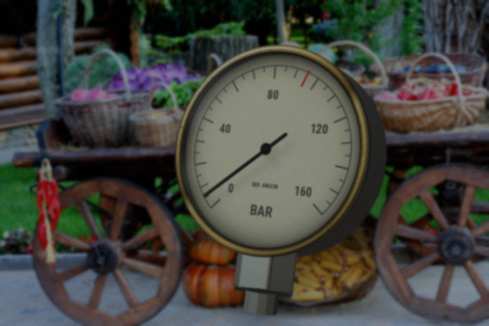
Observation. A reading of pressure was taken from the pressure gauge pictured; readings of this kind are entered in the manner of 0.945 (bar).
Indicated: 5 (bar)
